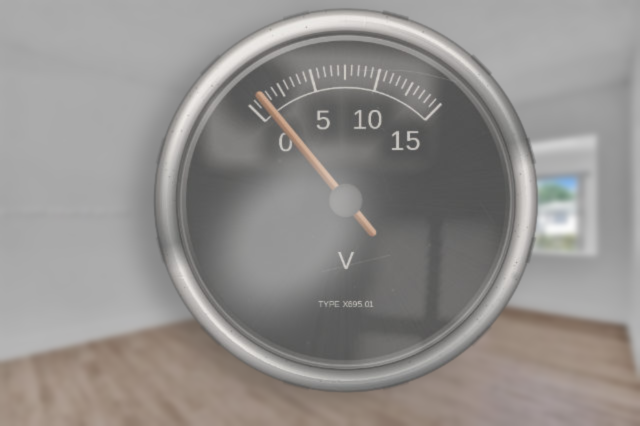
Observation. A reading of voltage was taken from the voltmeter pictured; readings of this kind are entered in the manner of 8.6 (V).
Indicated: 1 (V)
